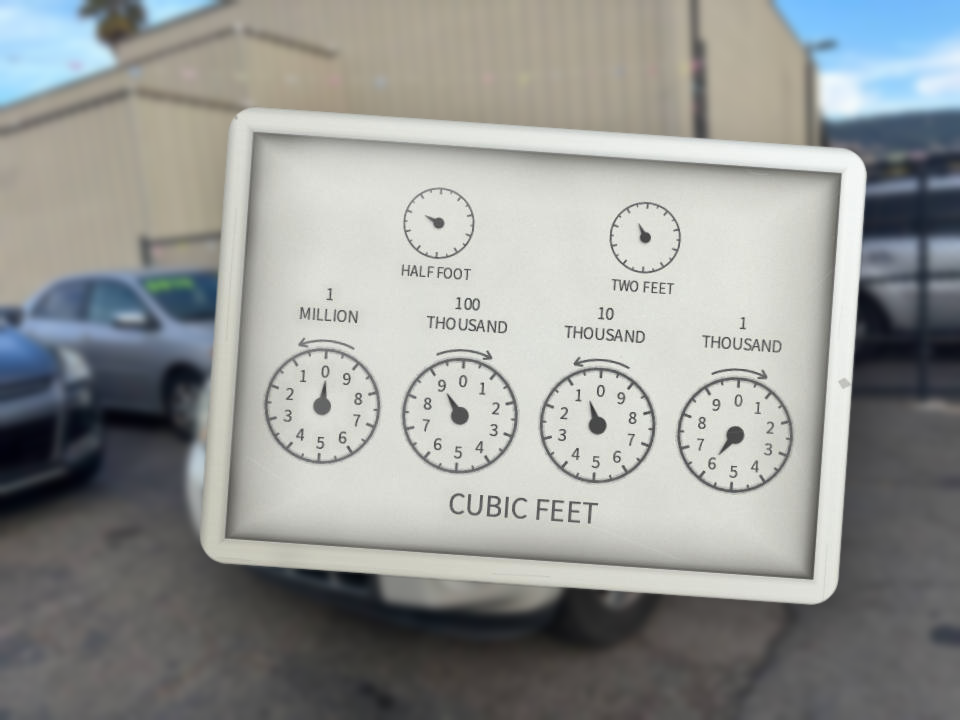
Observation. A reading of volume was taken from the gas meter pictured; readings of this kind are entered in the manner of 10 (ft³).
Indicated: 990600 (ft³)
